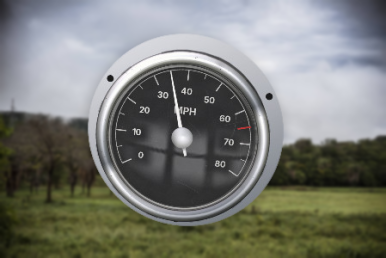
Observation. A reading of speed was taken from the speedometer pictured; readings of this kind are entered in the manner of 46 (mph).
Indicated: 35 (mph)
